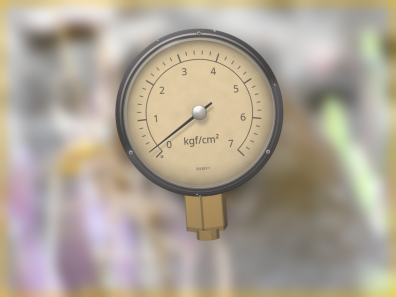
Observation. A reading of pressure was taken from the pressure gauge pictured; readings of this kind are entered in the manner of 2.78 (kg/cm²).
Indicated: 0.2 (kg/cm²)
